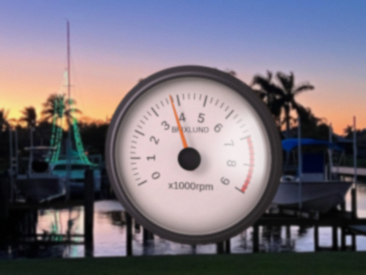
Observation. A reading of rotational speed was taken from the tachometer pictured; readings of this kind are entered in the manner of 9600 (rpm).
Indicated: 3800 (rpm)
